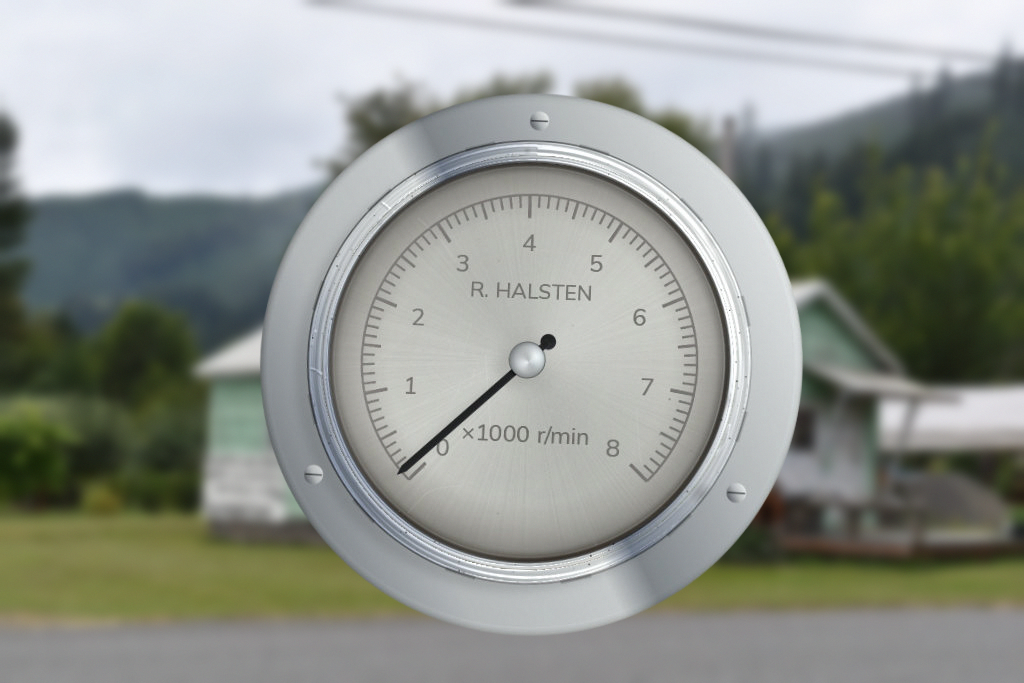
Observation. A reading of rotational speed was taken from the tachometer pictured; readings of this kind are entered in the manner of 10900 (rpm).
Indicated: 100 (rpm)
